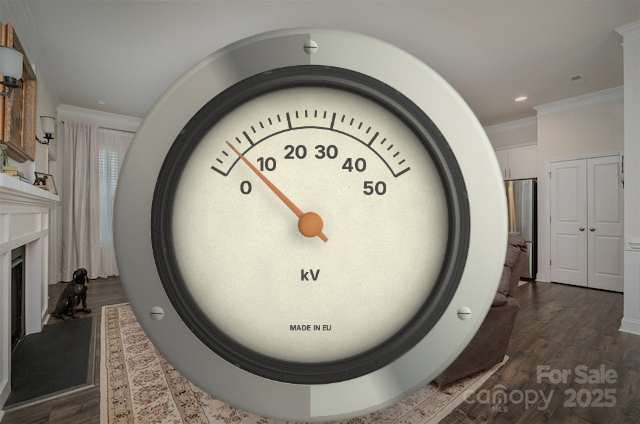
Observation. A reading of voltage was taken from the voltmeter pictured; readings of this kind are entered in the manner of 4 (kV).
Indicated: 6 (kV)
